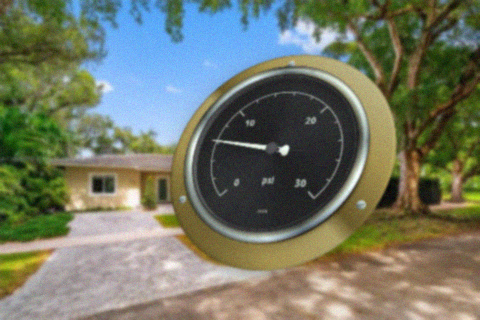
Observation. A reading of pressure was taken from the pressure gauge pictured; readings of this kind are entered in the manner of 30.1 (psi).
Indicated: 6 (psi)
